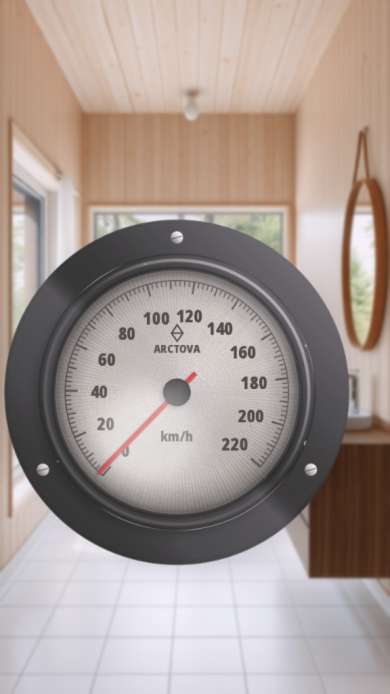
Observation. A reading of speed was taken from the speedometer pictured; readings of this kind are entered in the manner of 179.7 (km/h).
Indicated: 2 (km/h)
